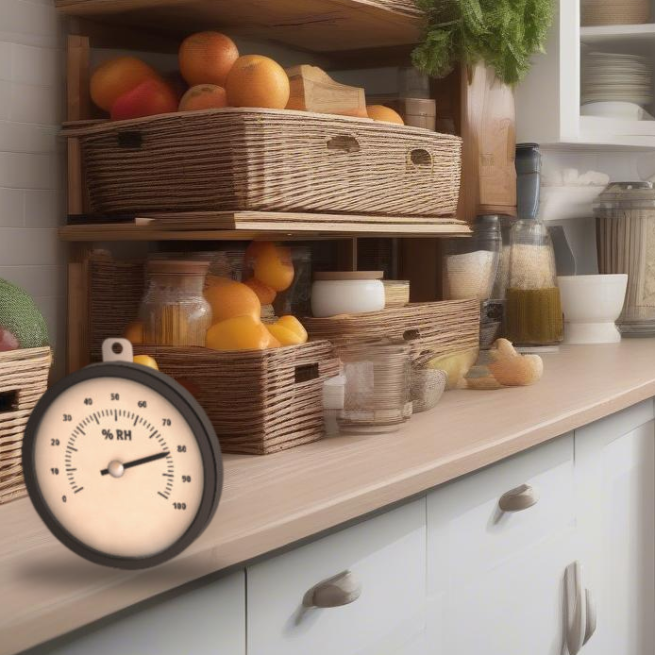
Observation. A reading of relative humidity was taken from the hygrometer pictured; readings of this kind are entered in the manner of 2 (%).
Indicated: 80 (%)
